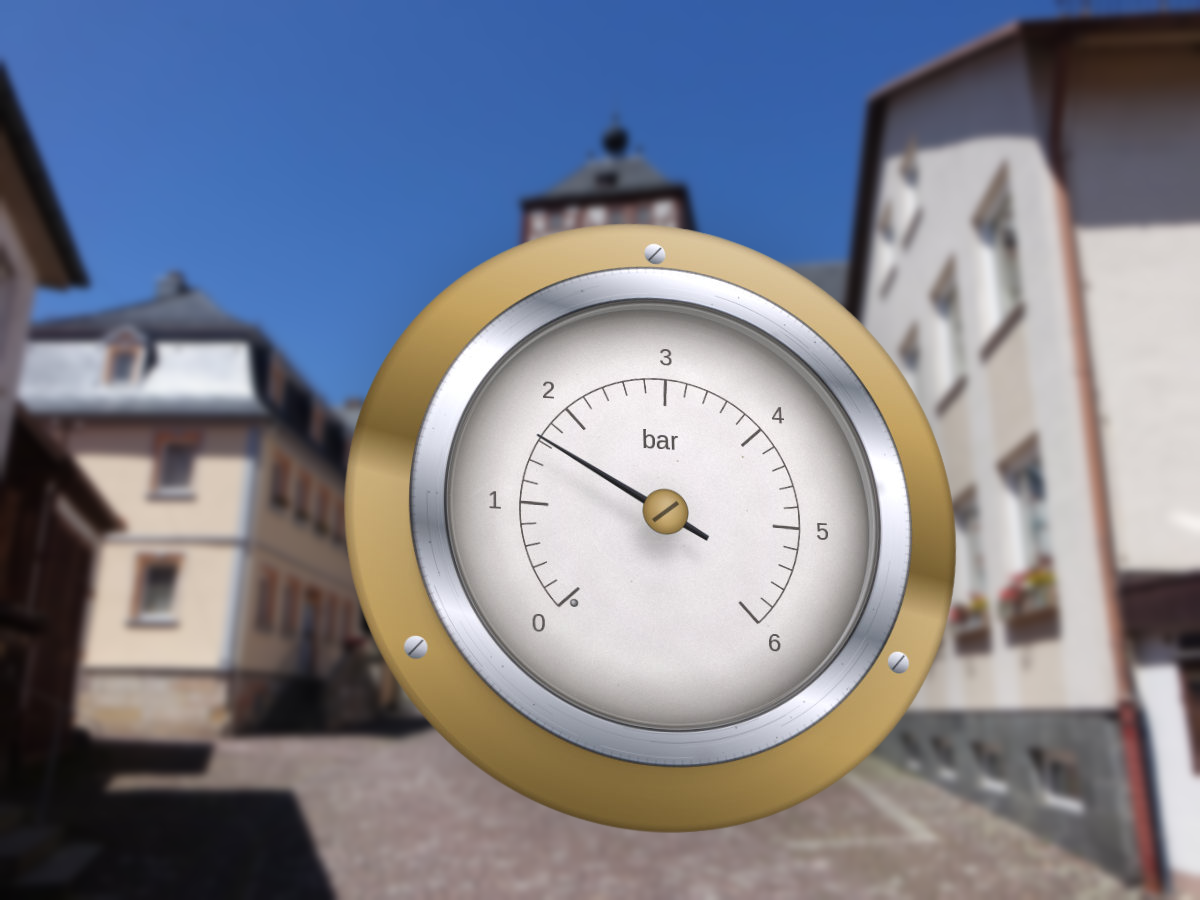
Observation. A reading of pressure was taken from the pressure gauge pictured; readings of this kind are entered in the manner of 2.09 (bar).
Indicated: 1.6 (bar)
